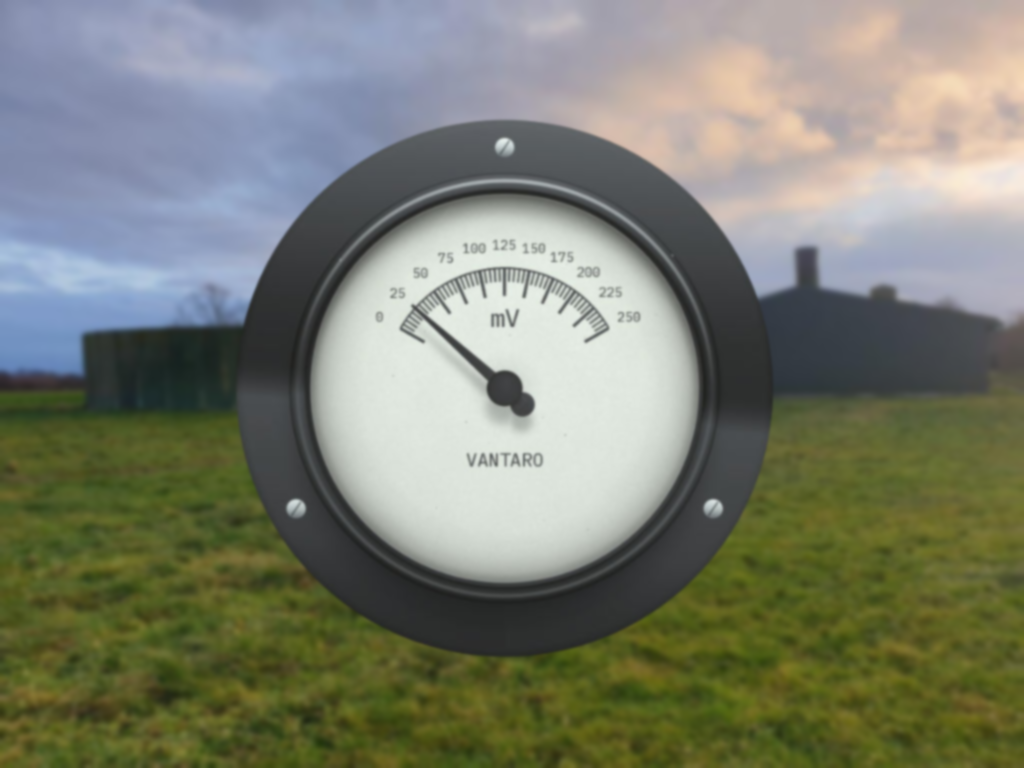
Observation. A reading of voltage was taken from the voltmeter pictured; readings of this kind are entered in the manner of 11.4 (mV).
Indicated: 25 (mV)
